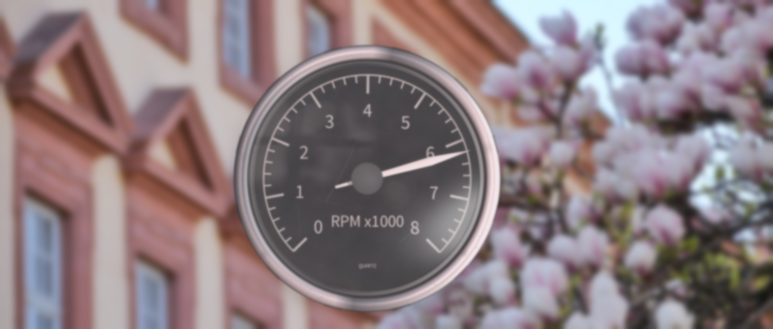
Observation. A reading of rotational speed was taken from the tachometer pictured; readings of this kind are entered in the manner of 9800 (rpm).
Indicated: 6200 (rpm)
